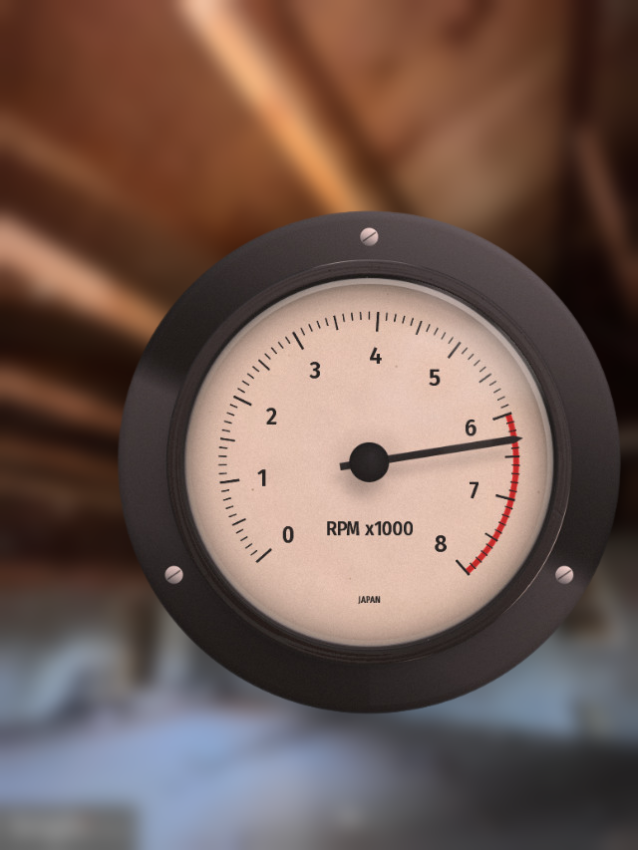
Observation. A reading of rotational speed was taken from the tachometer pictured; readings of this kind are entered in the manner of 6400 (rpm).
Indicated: 6300 (rpm)
